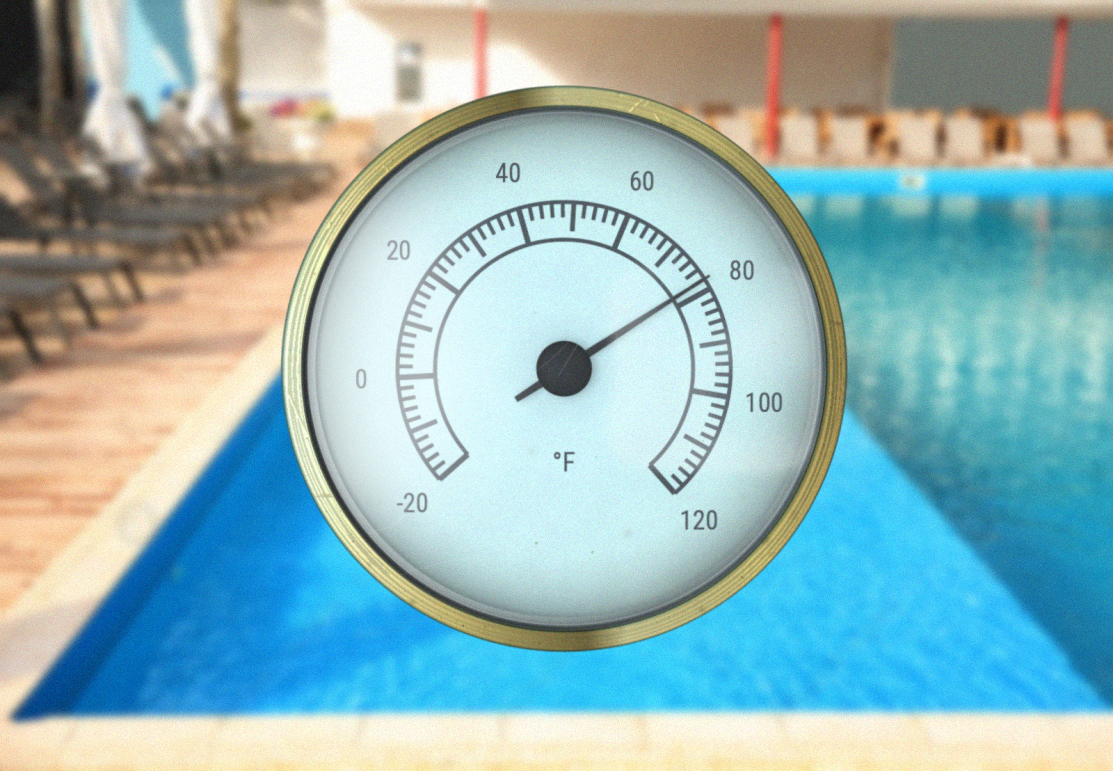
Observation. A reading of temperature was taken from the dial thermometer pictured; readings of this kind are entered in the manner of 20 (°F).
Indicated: 78 (°F)
